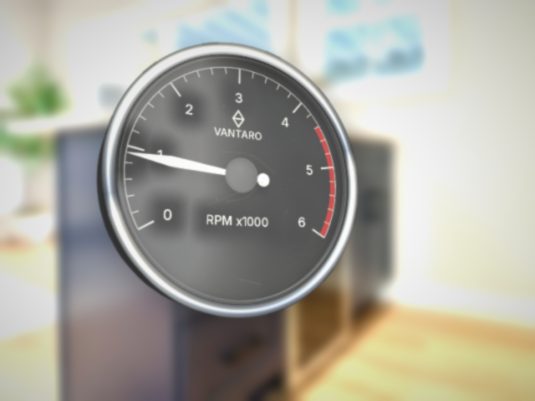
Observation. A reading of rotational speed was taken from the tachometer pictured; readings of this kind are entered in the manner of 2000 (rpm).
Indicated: 900 (rpm)
